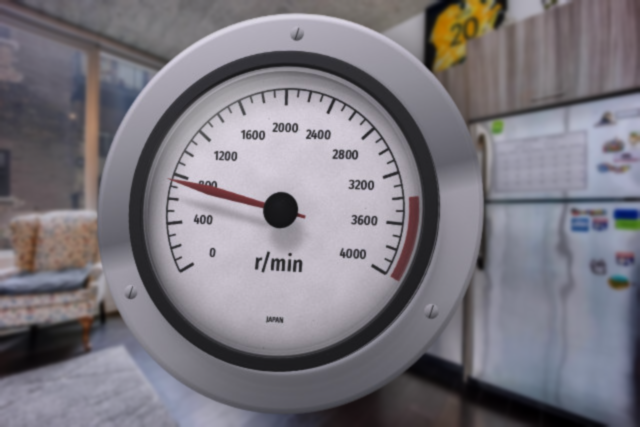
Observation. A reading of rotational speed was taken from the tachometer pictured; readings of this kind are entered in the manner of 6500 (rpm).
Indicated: 750 (rpm)
